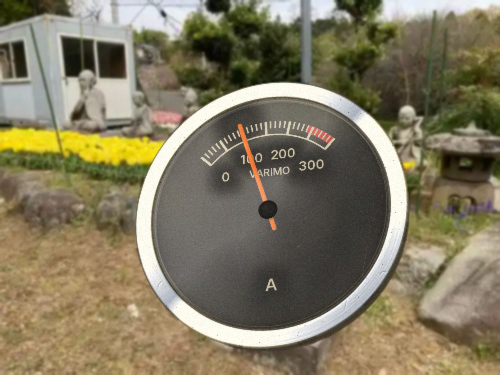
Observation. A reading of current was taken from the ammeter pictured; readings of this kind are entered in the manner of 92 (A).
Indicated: 100 (A)
